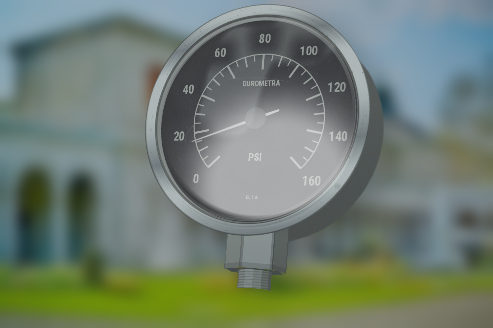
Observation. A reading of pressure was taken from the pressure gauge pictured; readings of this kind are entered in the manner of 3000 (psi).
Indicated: 15 (psi)
